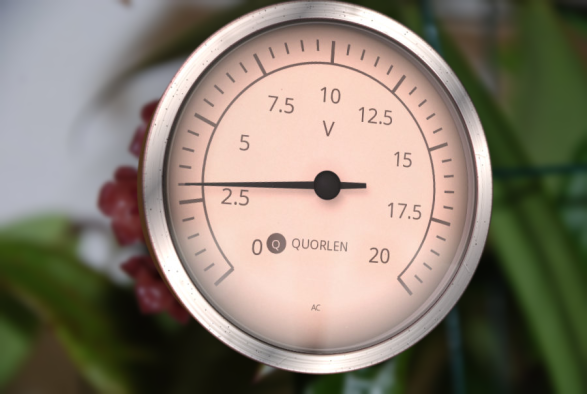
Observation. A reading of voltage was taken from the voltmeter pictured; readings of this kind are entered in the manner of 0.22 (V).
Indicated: 3 (V)
